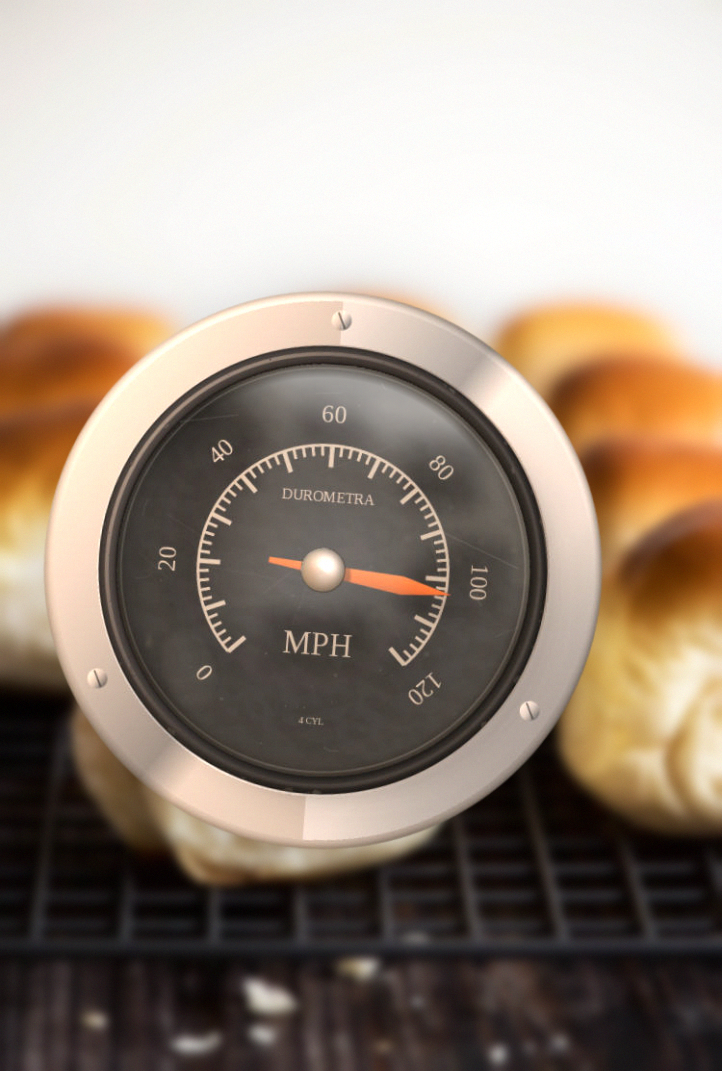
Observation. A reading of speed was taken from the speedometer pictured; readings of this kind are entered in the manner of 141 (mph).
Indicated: 103 (mph)
